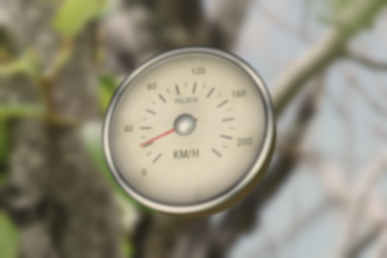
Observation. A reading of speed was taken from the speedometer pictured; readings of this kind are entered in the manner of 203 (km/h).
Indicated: 20 (km/h)
